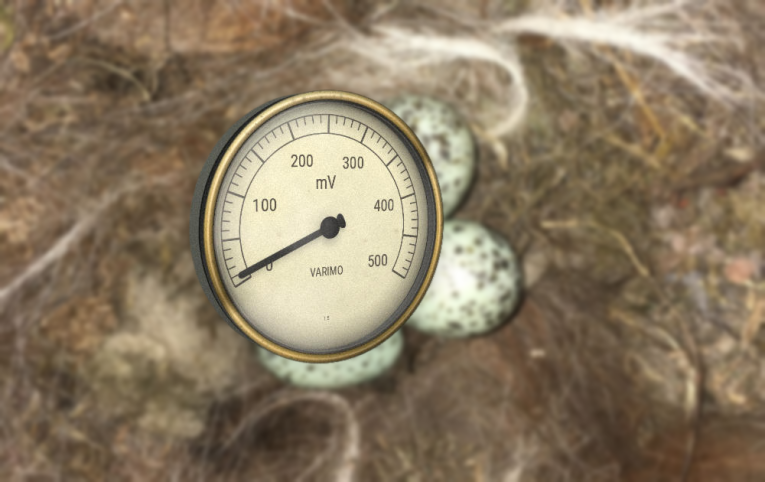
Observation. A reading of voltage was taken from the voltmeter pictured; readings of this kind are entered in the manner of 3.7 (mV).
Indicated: 10 (mV)
